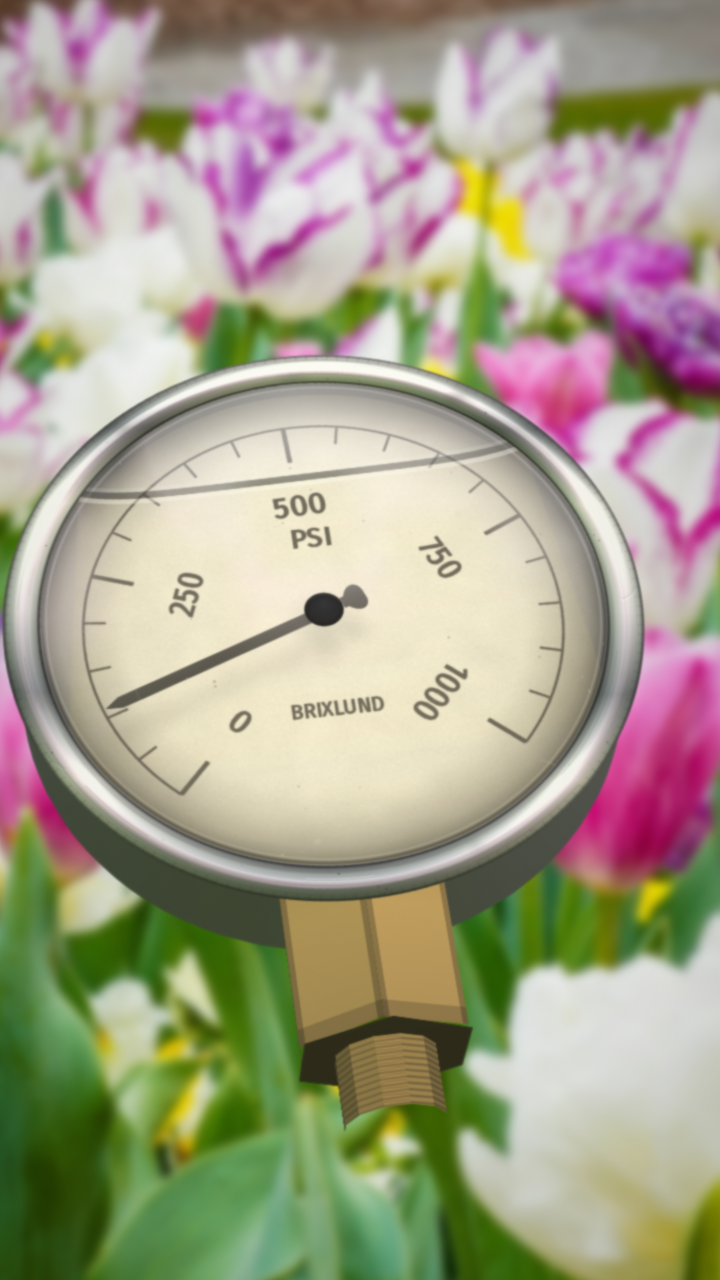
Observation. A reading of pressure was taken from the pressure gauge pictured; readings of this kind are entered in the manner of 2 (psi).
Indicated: 100 (psi)
